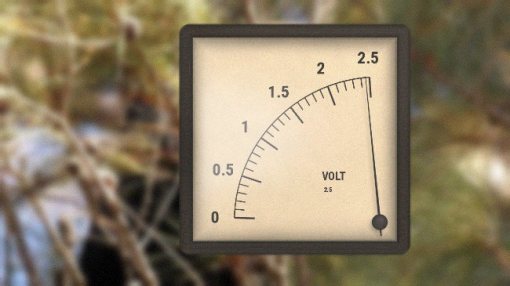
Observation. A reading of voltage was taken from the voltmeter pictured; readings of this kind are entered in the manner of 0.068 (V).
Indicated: 2.45 (V)
